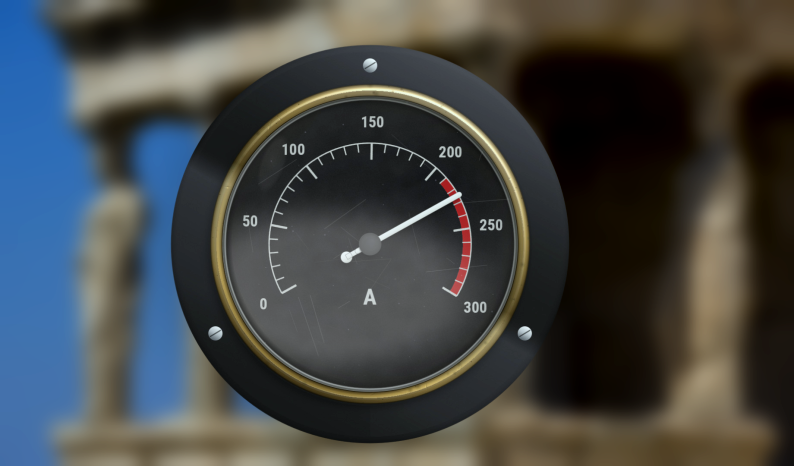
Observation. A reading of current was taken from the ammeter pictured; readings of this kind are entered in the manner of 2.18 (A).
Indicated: 225 (A)
